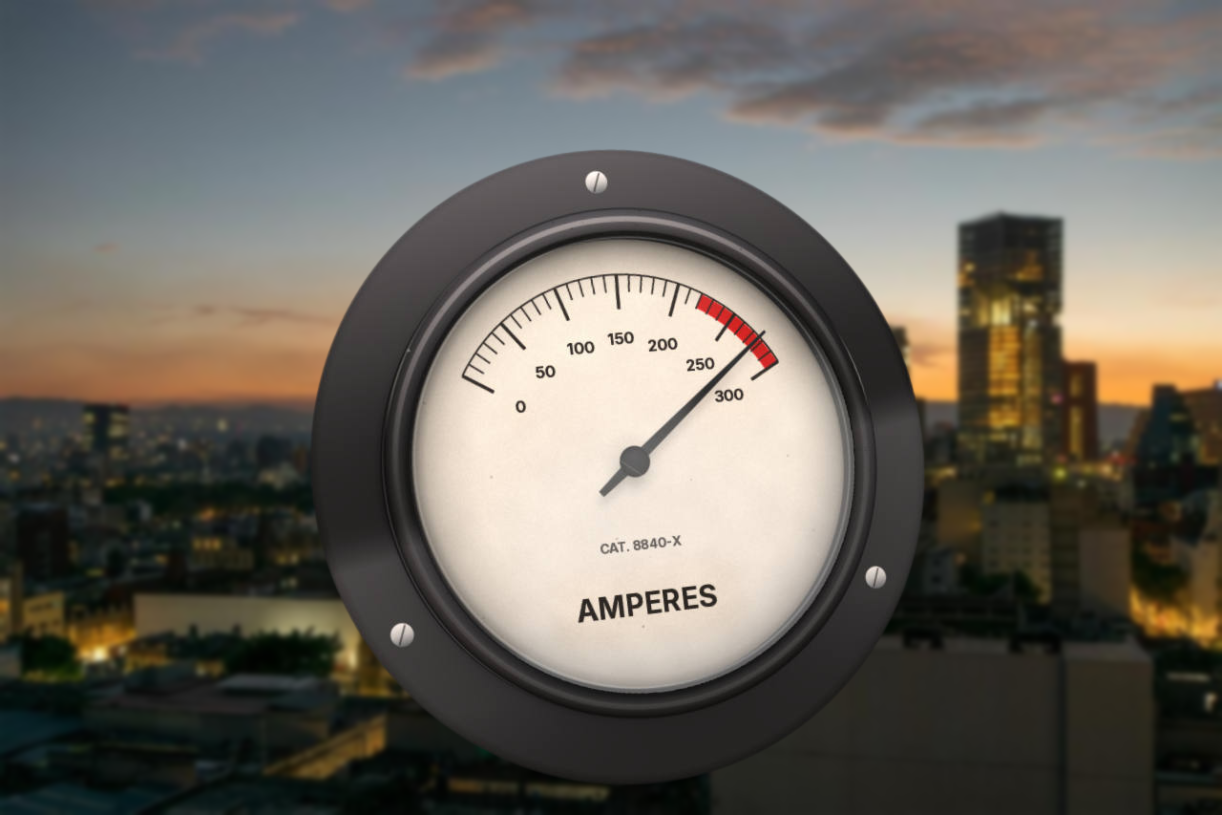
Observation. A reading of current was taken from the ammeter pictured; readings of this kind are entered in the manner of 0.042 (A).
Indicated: 275 (A)
